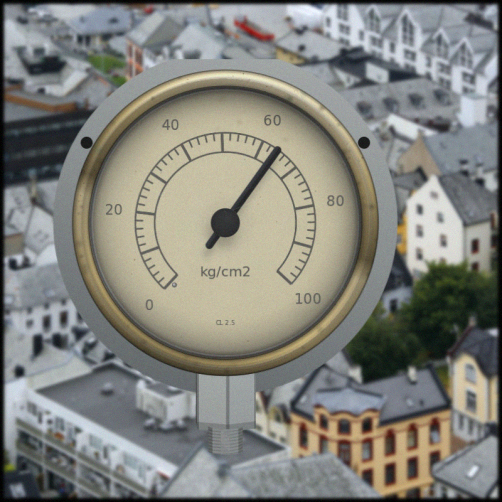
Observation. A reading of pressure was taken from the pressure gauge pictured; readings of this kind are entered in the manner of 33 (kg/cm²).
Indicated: 64 (kg/cm²)
